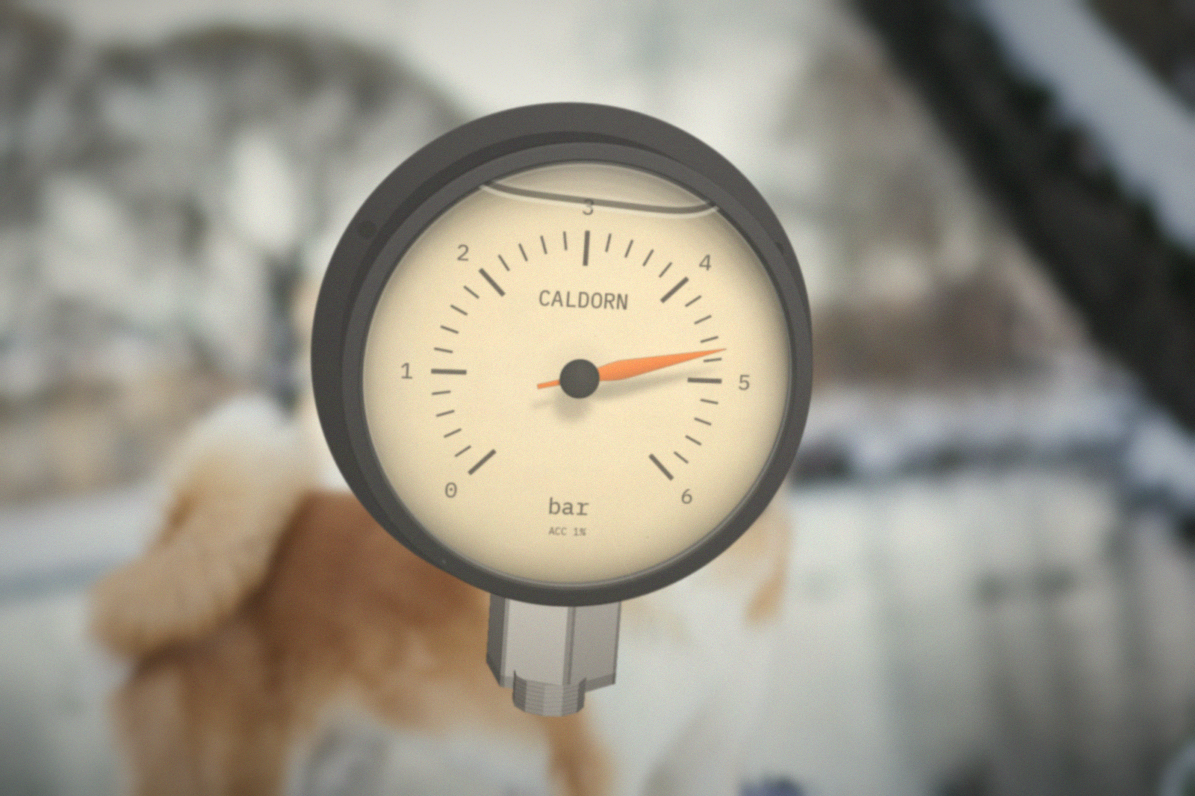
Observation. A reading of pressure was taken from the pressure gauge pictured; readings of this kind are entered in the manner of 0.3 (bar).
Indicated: 4.7 (bar)
